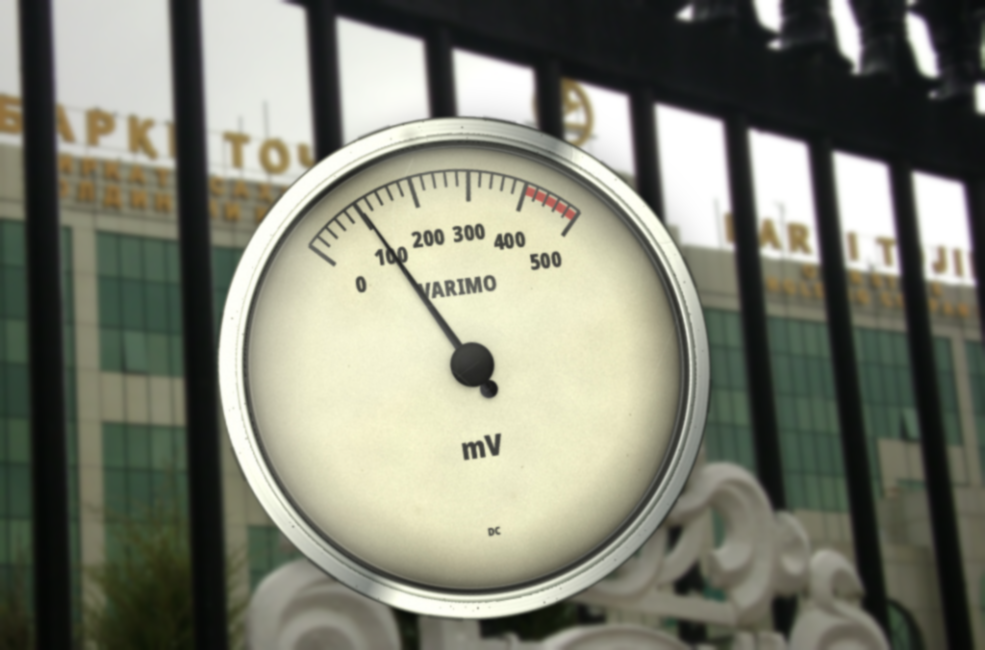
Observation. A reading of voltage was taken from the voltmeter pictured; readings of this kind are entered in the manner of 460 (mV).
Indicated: 100 (mV)
